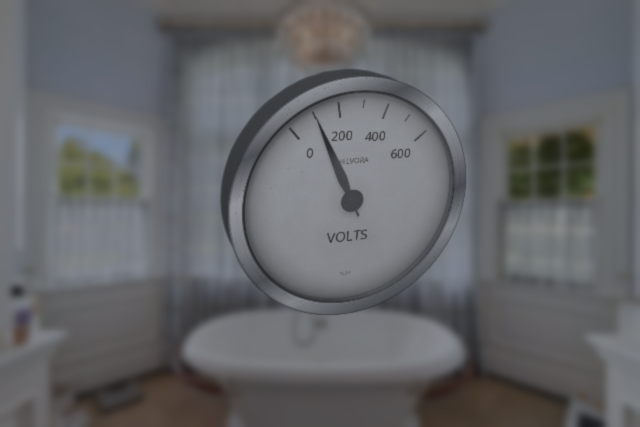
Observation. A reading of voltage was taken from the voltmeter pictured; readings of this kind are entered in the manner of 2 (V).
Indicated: 100 (V)
